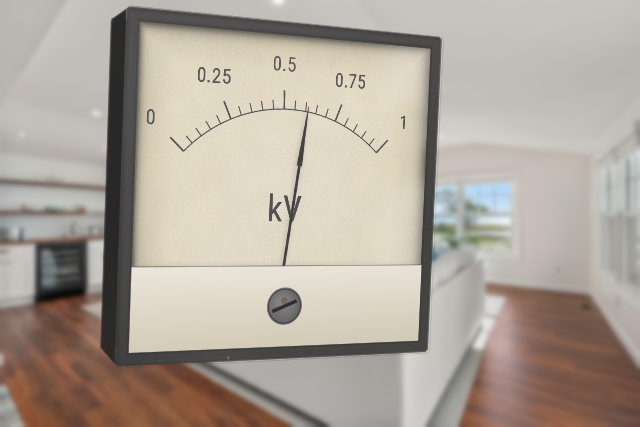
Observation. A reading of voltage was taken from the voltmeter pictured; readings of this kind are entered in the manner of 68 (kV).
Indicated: 0.6 (kV)
